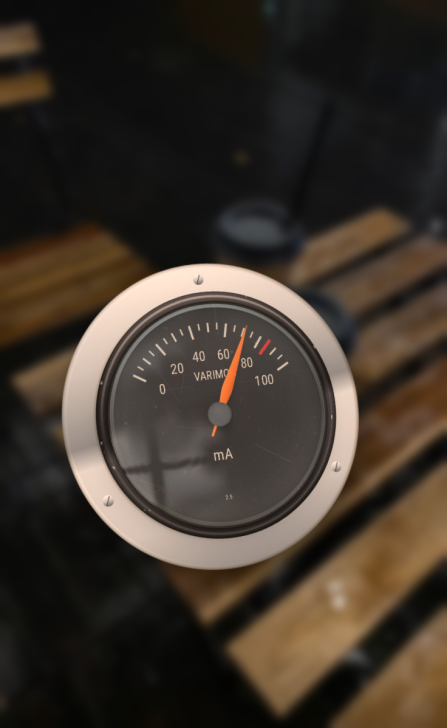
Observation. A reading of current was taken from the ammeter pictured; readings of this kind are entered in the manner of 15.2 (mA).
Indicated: 70 (mA)
